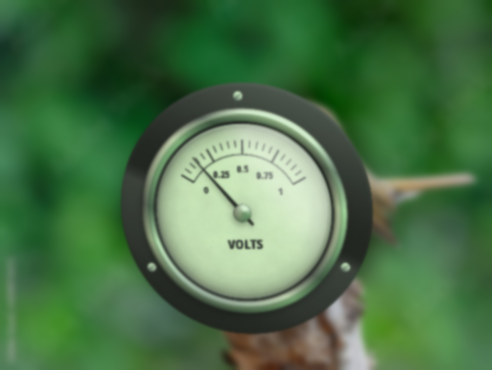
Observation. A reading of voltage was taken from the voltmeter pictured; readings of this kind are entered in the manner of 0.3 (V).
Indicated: 0.15 (V)
